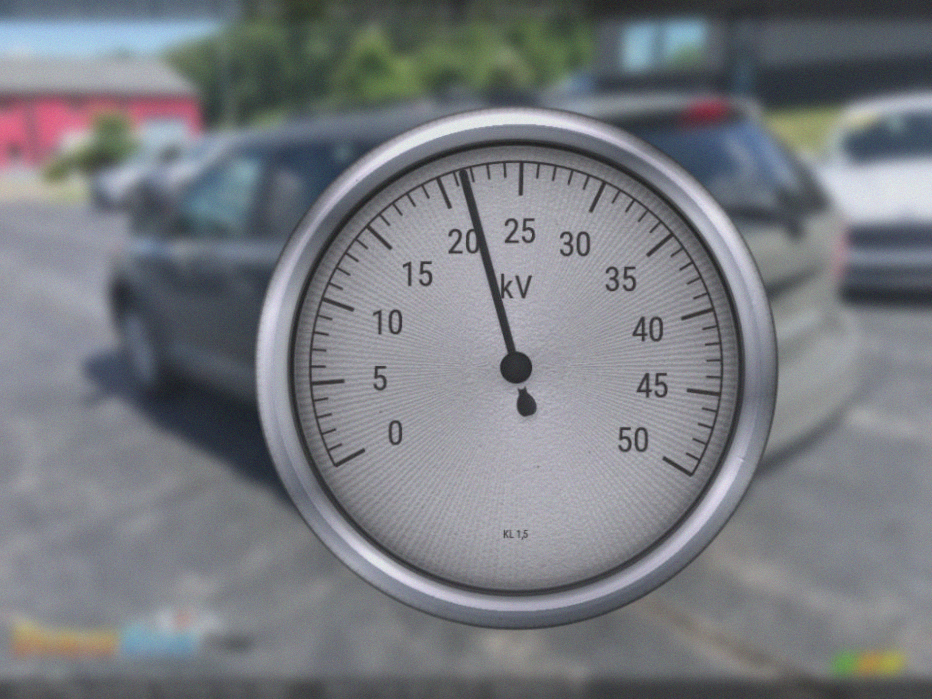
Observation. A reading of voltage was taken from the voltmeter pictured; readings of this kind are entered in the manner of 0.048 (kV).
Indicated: 21.5 (kV)
